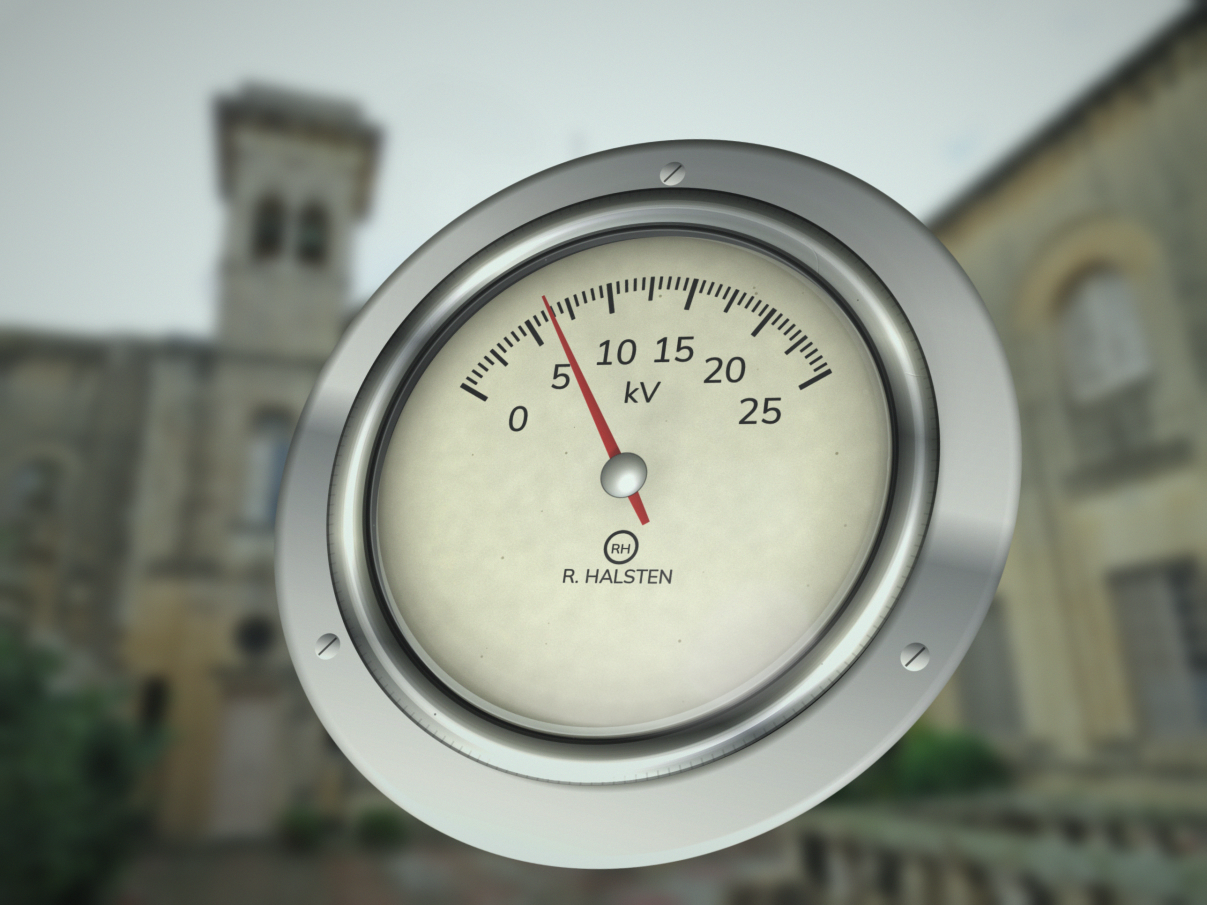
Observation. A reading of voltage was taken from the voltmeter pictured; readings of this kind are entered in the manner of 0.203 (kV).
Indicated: 6.5 (kV)
